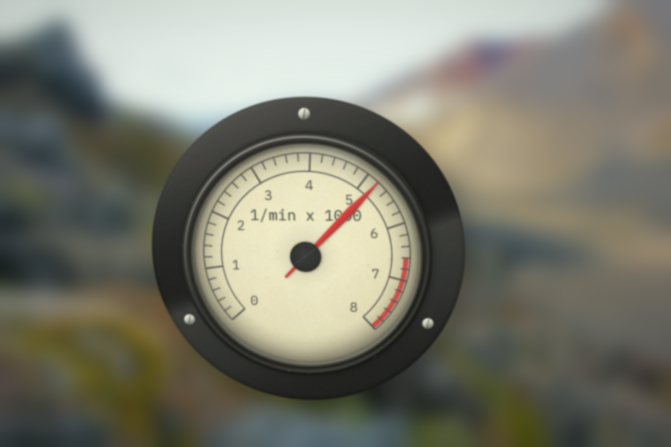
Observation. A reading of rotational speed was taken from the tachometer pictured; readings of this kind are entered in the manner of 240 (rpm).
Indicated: 5200 (rpm)
